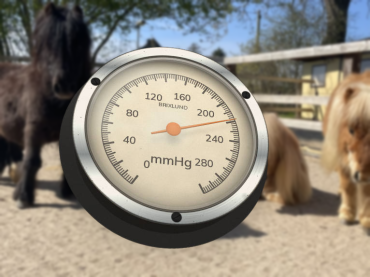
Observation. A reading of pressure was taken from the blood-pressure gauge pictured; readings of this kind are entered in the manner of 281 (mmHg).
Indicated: 220 (mmHg)
